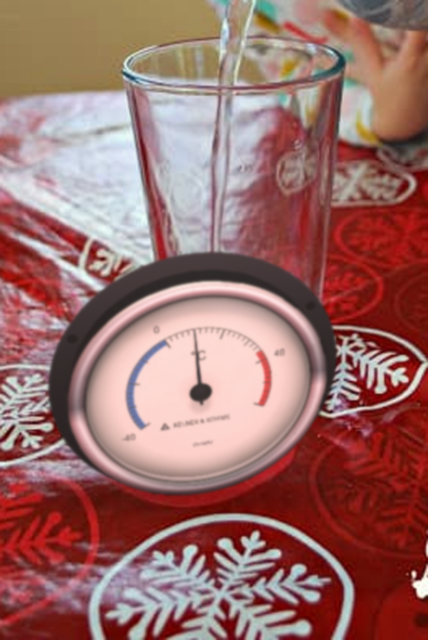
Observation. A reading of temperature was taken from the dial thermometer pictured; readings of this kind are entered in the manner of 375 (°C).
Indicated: 10 (°C)
